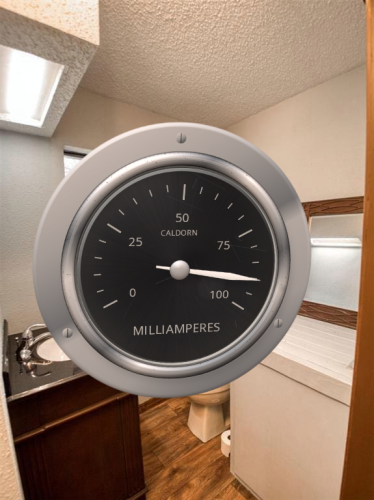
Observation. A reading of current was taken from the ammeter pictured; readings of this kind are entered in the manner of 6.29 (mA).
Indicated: 90 (mA)
